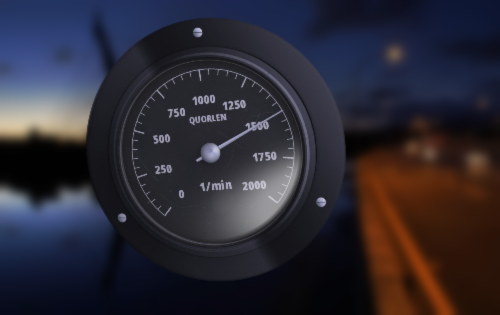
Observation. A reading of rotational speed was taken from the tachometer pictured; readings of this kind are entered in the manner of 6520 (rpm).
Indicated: 1500 (rpm)
